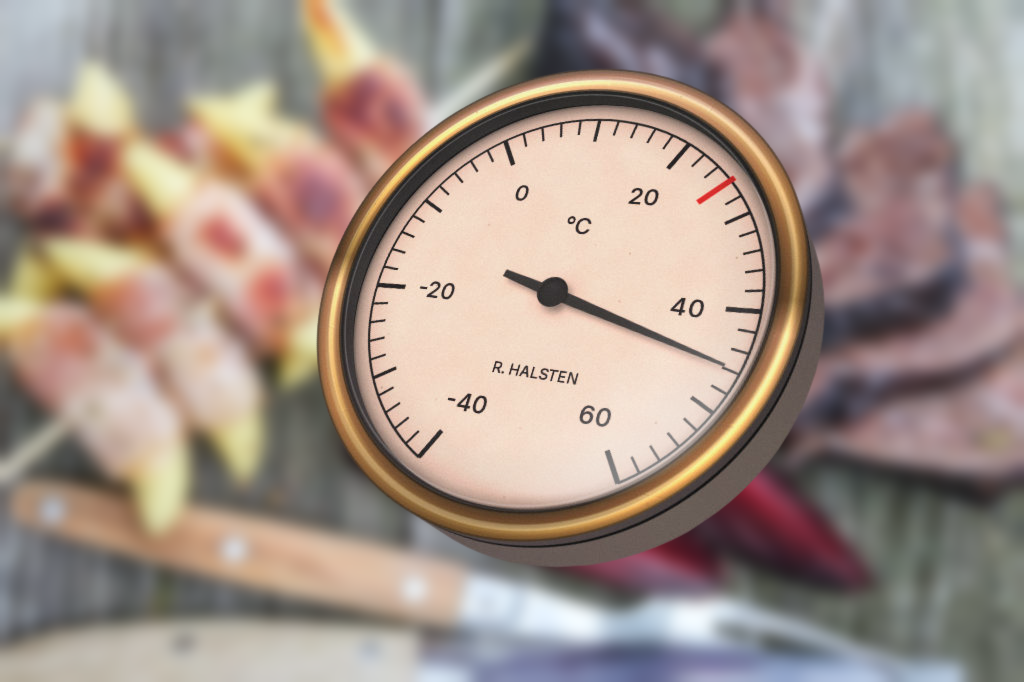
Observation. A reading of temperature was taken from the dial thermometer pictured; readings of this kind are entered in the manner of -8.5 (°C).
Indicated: 46 (°C)
